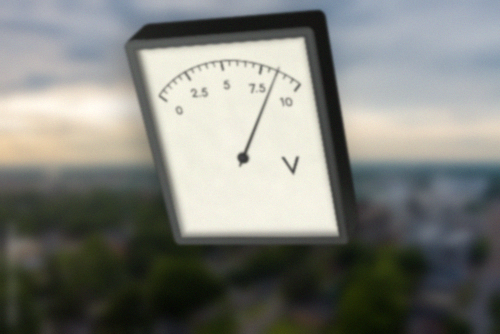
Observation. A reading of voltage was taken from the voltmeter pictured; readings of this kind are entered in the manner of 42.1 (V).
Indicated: 8.5 (V)
